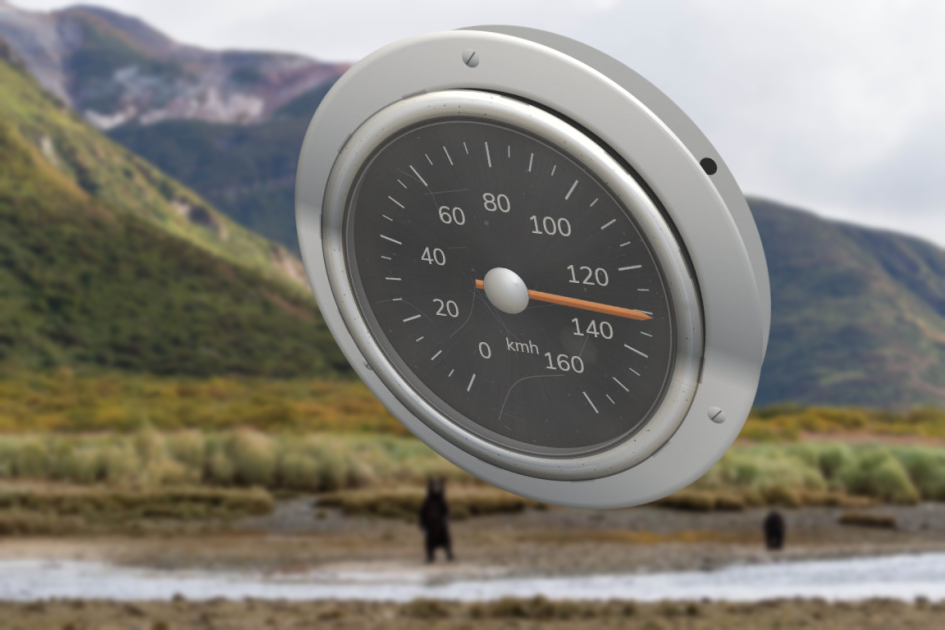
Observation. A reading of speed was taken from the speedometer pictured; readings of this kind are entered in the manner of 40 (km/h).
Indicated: 130 (km/h)
